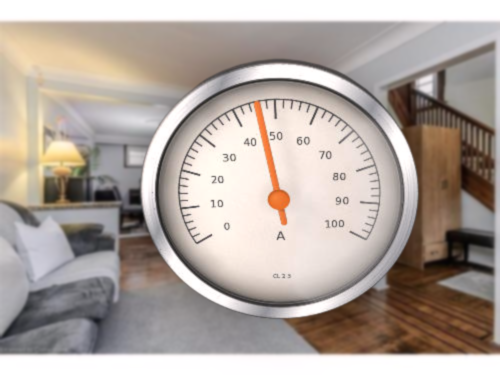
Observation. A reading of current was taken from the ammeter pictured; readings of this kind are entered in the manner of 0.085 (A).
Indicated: 46 (A)
